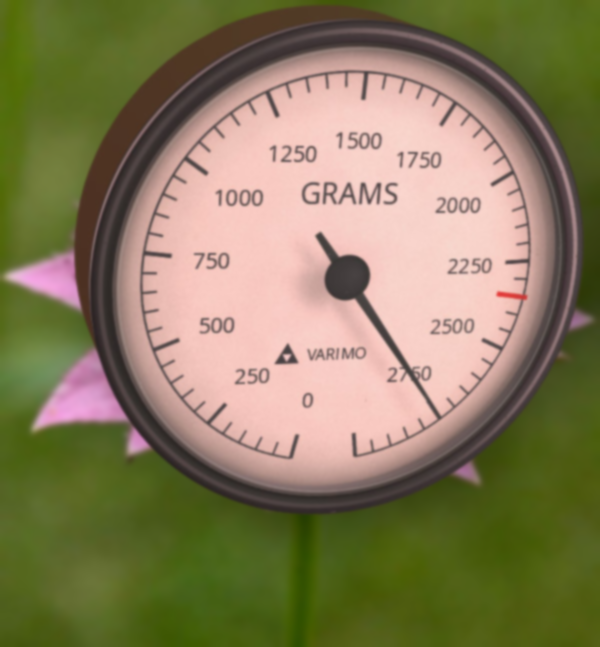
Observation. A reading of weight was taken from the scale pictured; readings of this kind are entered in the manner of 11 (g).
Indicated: 2750 (g)
